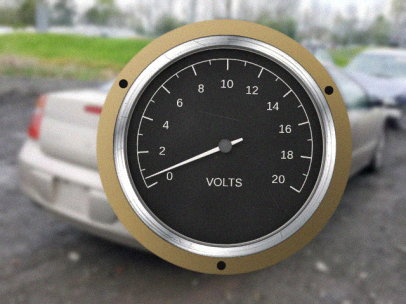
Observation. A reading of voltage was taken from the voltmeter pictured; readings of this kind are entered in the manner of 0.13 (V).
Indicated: 0.5 (V)
